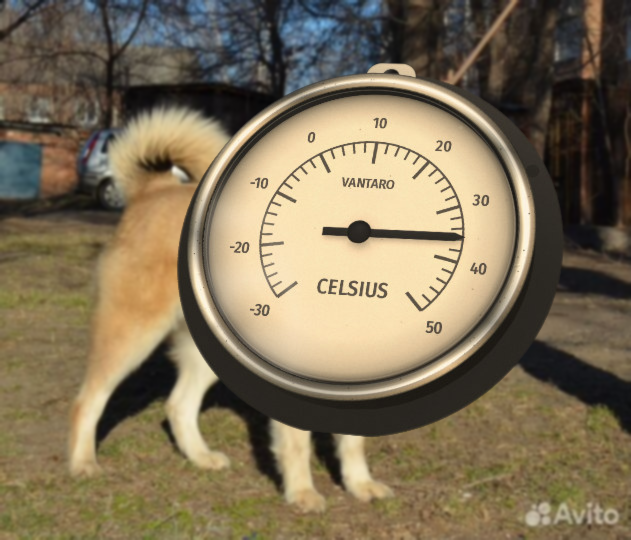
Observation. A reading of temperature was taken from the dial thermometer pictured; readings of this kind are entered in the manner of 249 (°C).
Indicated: 36 (°C)
